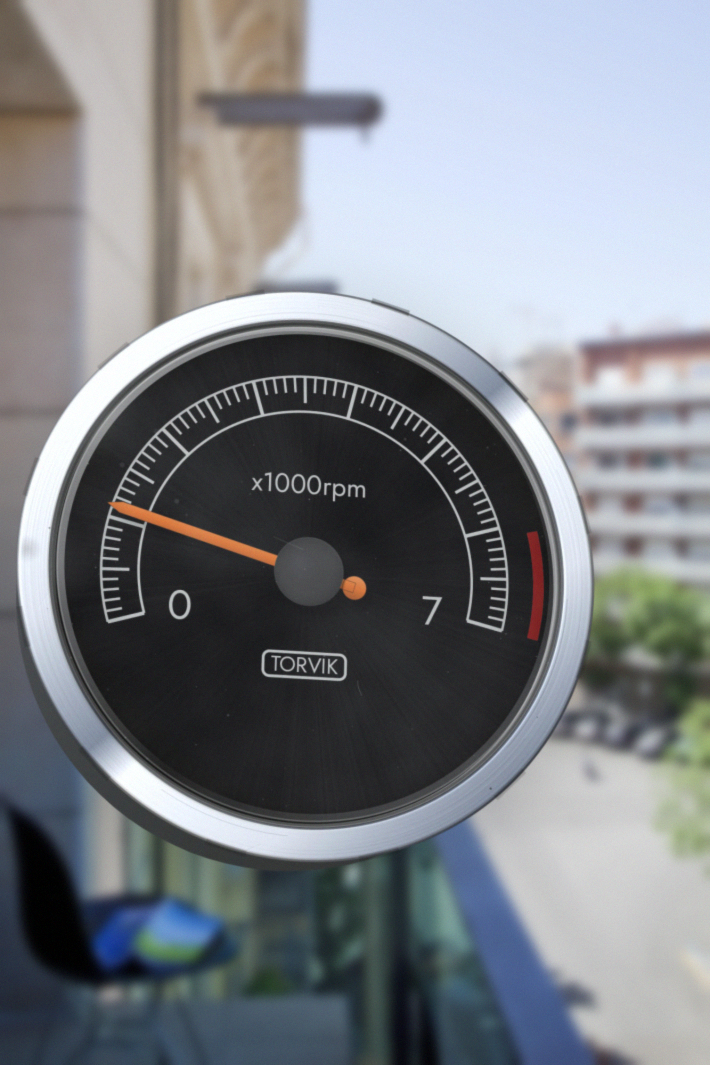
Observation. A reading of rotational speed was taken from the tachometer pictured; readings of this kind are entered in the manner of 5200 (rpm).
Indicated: 1100 (rpm)
